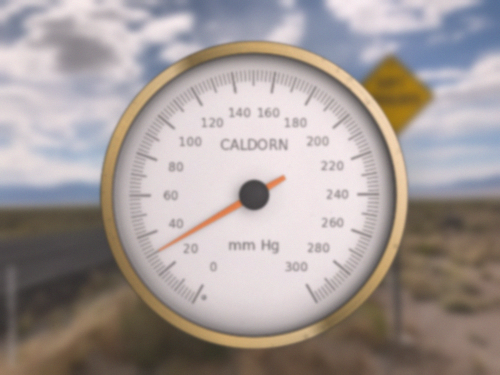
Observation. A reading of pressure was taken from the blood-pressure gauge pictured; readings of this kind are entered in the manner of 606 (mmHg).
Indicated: 30 (mmHg)
